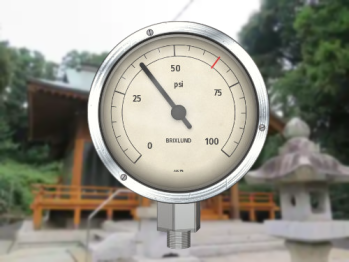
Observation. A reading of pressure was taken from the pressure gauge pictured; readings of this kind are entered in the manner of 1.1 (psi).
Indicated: 37.5 (psi)
